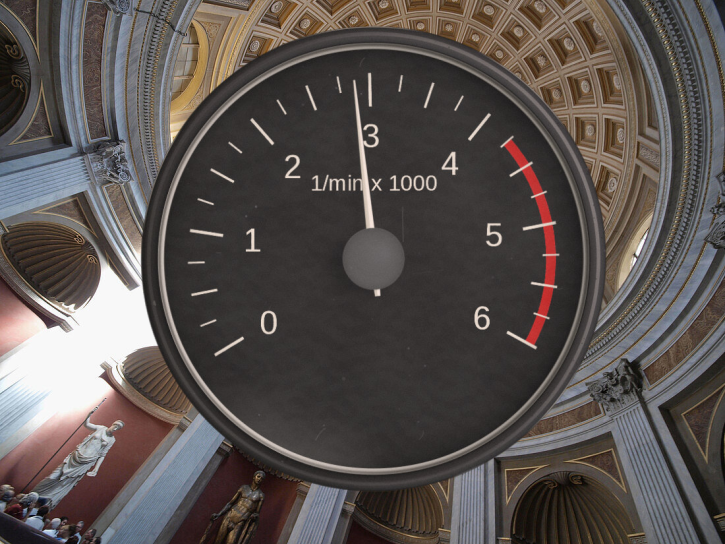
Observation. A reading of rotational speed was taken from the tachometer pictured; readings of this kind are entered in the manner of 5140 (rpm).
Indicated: 2875 (rpm)
